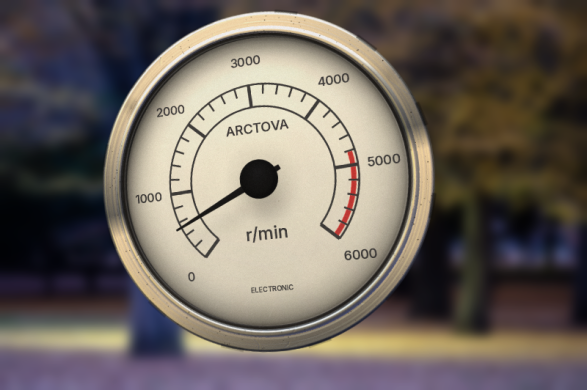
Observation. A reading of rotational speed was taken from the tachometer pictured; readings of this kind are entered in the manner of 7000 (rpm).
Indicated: 500 (rpm)
